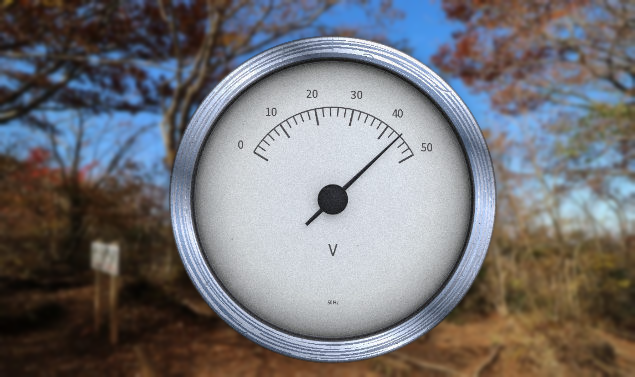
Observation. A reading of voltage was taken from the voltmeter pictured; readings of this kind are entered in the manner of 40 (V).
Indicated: 44 (V)
